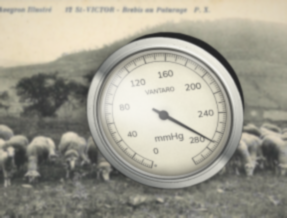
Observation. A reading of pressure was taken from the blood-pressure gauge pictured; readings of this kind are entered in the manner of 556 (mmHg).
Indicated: 270 (mmHg)
